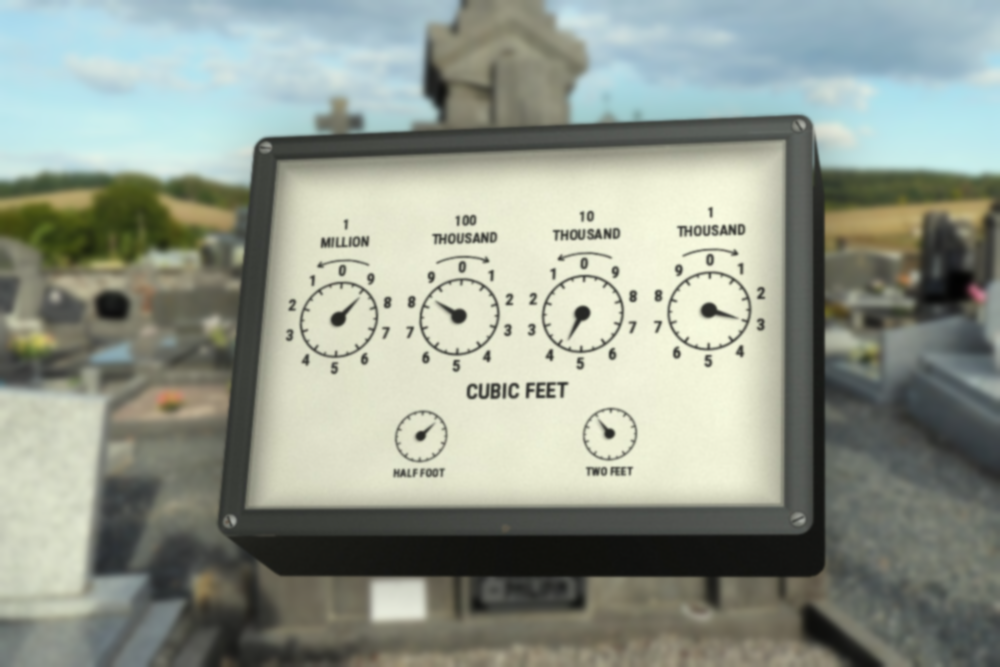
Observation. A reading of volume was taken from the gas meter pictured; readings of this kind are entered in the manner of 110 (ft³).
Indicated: 884300 (ft³)
